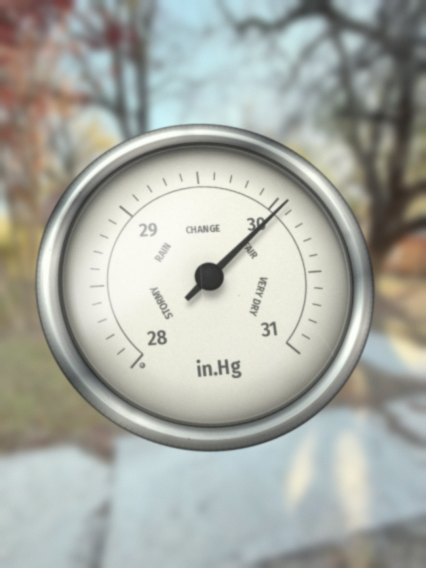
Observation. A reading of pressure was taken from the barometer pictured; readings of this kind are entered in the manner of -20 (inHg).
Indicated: 30.05 (inHg)
